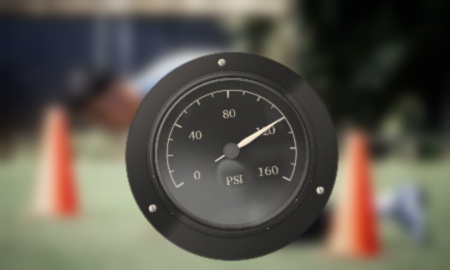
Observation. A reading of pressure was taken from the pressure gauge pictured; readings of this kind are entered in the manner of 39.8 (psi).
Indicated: 120 (psi)
